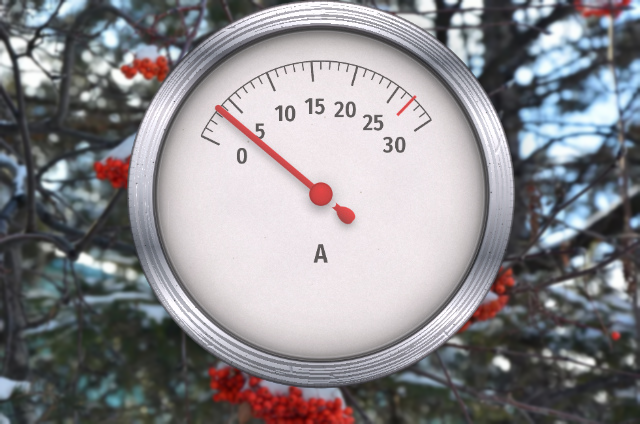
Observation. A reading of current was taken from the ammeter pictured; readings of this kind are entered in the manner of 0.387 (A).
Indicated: 3.5 (A)
